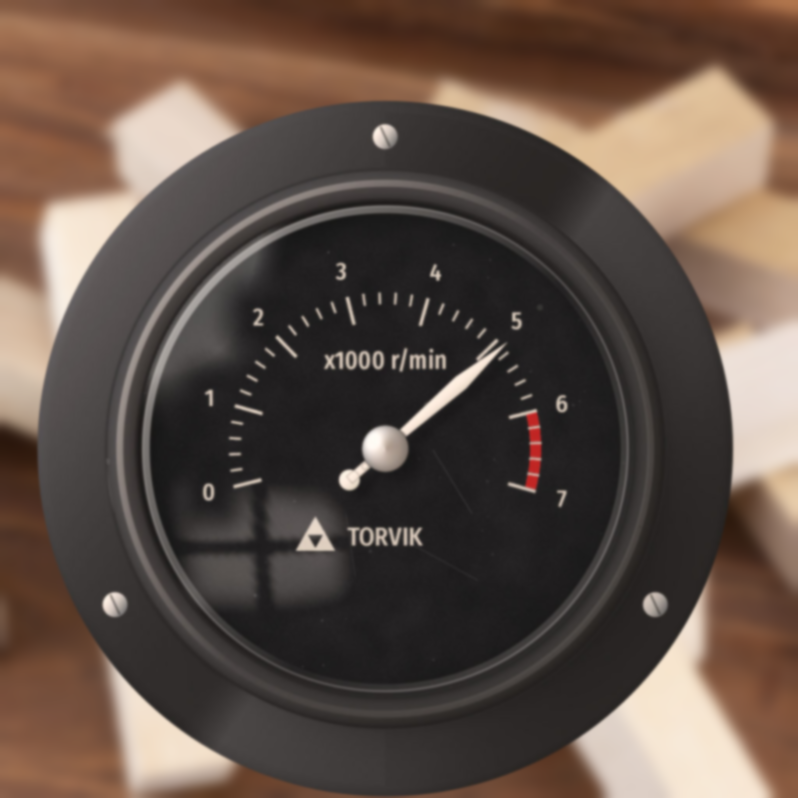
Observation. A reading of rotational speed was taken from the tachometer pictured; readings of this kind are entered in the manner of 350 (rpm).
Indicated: 5100 (rpm)
